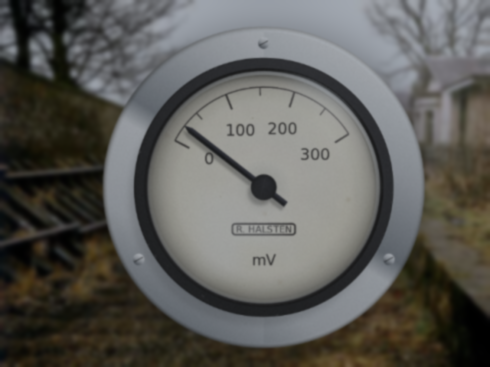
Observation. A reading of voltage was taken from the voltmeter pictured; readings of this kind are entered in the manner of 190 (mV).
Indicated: 25 (mV)
